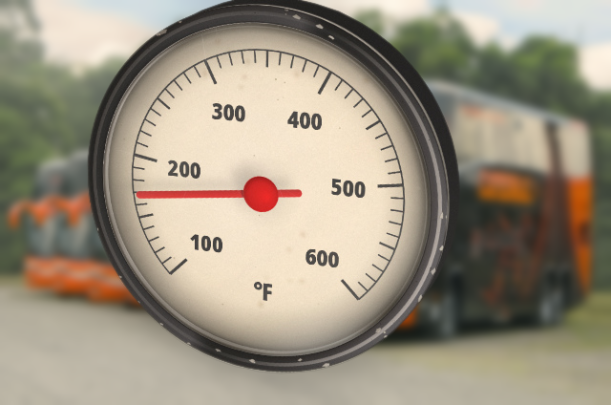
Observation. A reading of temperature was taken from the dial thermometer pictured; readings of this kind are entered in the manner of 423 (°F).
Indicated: 170 (°F)
